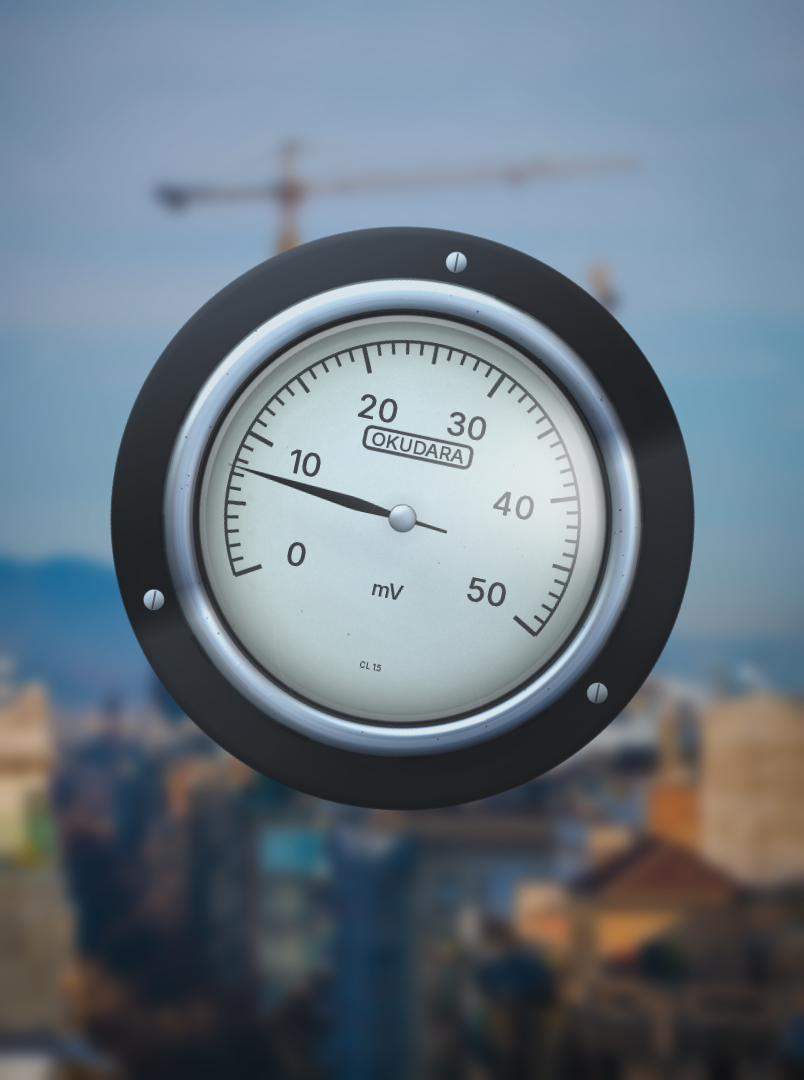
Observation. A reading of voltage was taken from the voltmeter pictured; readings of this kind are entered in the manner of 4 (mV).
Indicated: 7.5 (mV)
